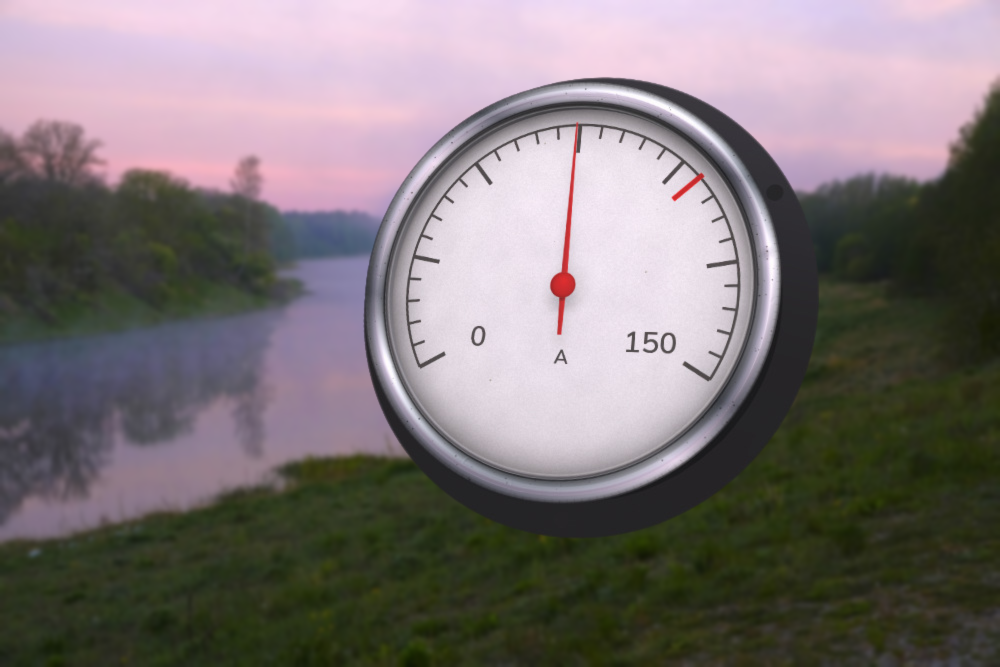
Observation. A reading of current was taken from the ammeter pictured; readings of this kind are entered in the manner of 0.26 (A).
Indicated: 75 (A)
